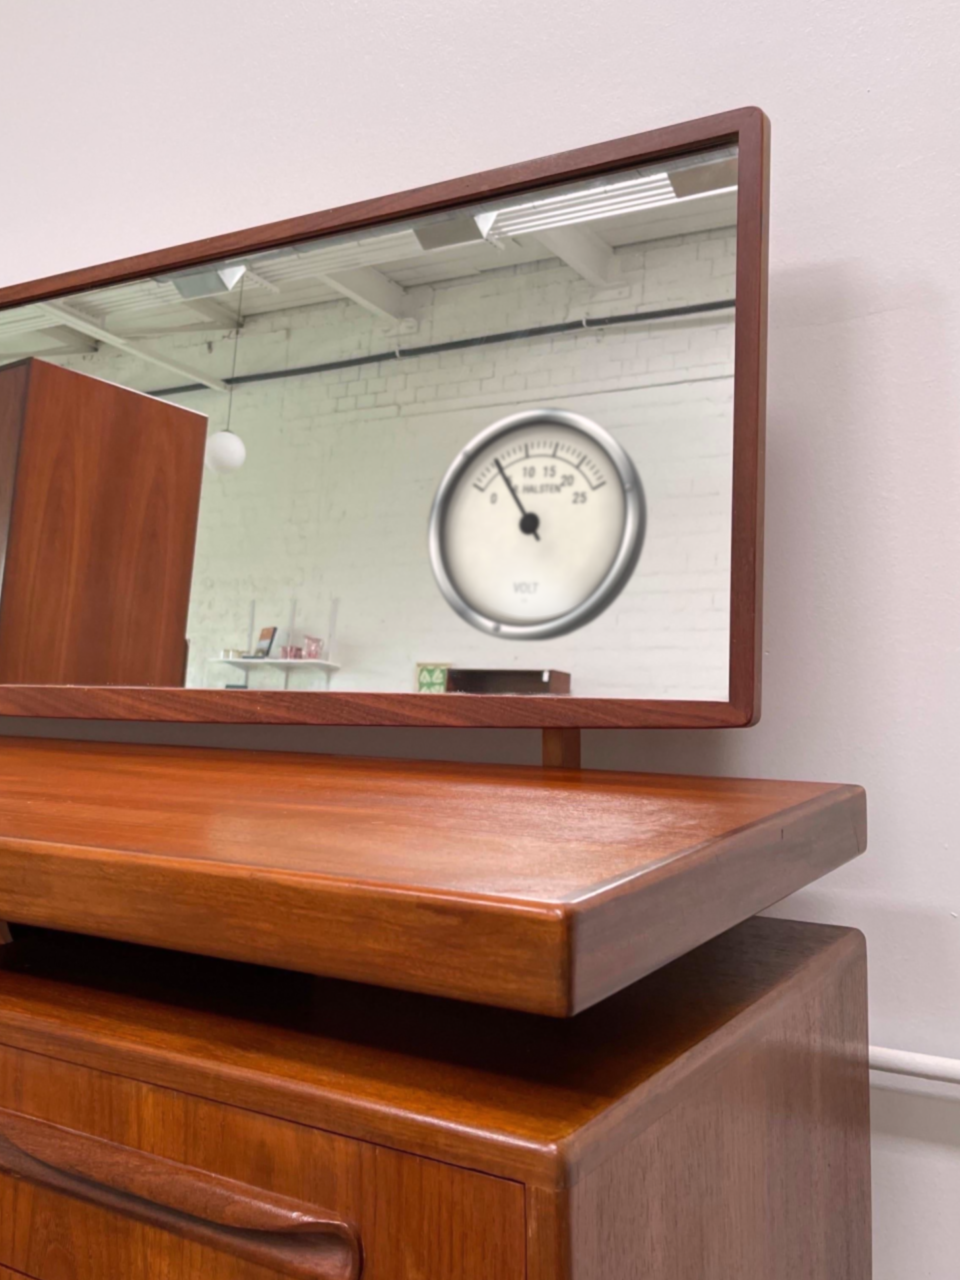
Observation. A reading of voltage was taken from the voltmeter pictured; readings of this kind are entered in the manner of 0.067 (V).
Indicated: 5 (V)
